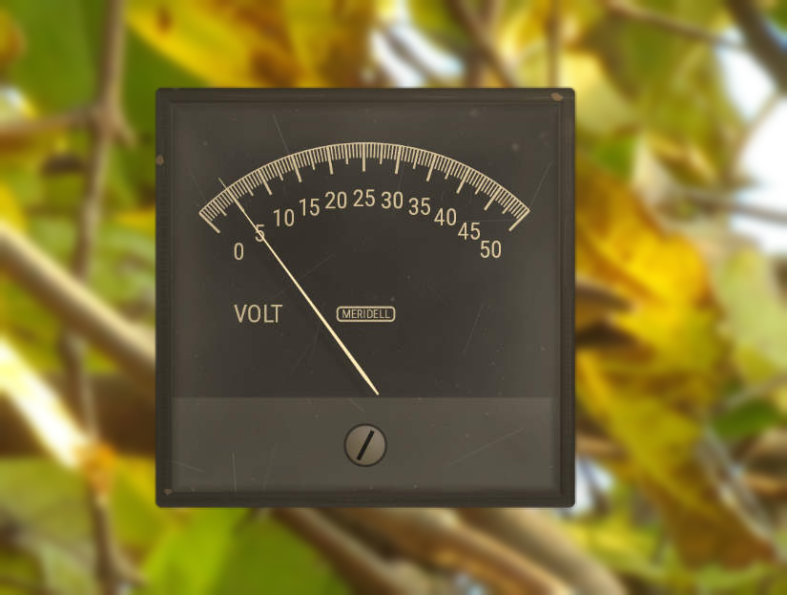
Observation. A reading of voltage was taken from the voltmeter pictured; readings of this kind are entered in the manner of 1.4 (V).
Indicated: 5 (V)
